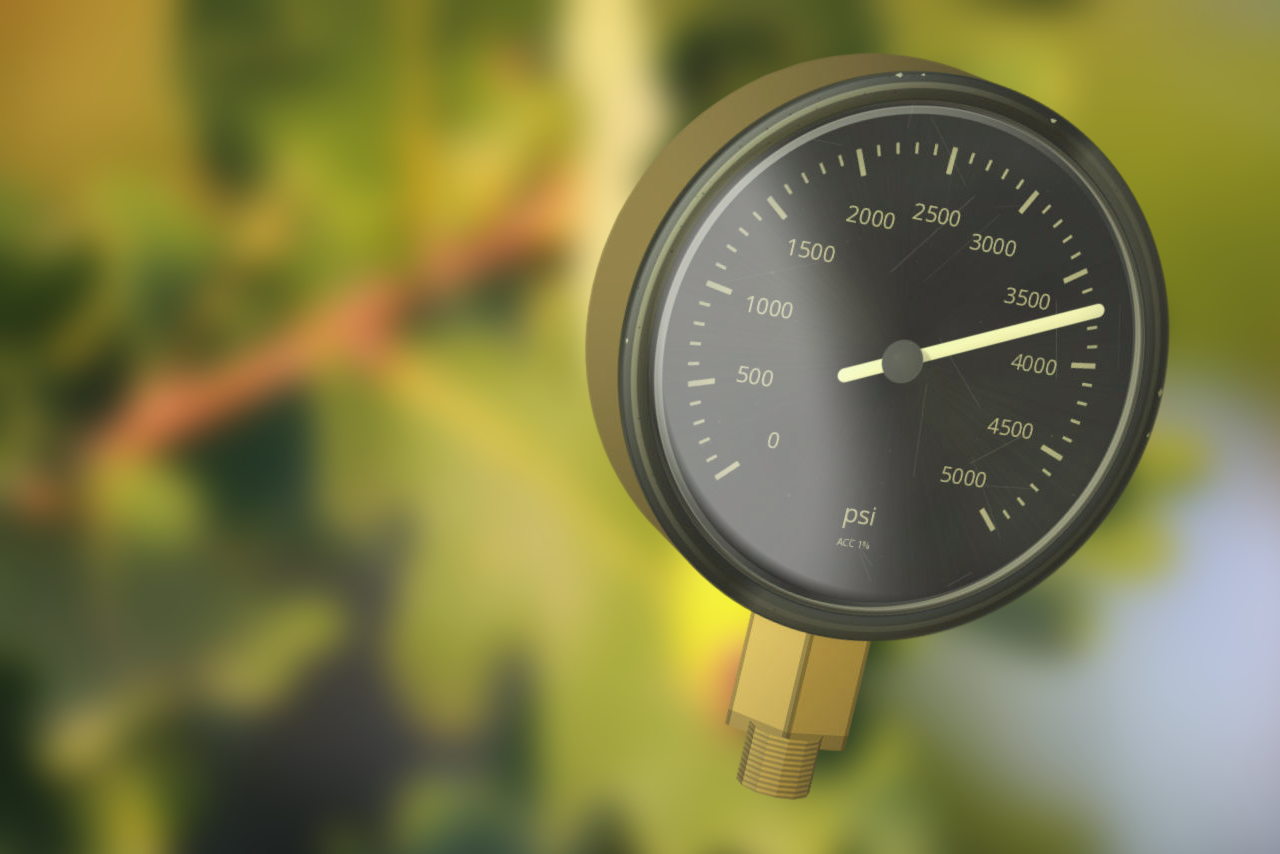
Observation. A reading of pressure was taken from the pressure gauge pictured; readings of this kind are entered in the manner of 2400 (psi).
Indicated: 3700 (psi)
